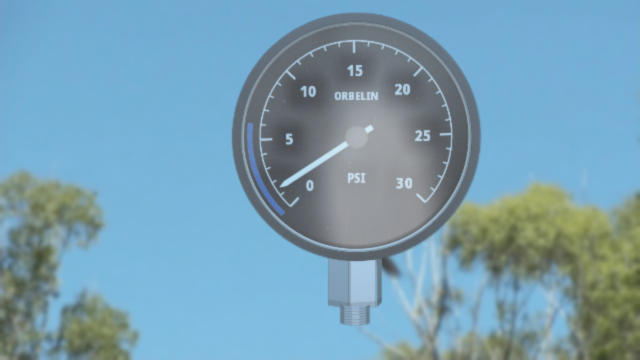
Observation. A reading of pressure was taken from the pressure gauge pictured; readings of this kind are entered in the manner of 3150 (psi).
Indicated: 1.5 (psi)
